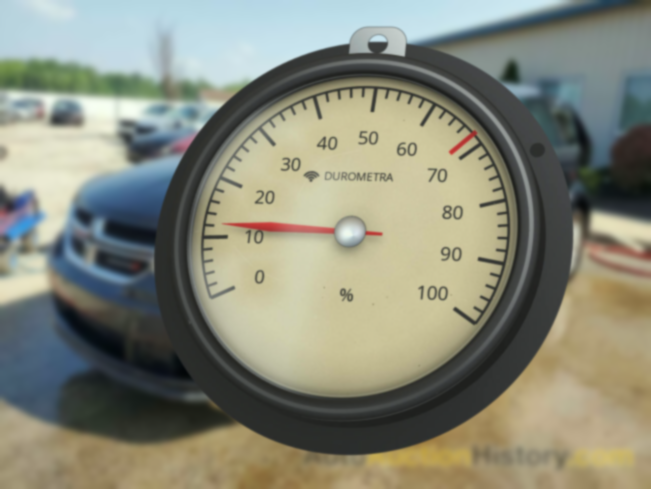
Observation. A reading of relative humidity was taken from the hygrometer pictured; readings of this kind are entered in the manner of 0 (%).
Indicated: 12 (%)
